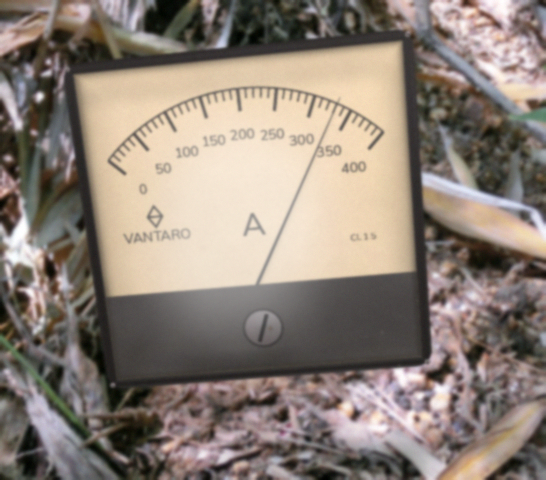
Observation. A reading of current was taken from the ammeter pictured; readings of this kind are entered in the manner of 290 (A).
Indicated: 330 (A)
